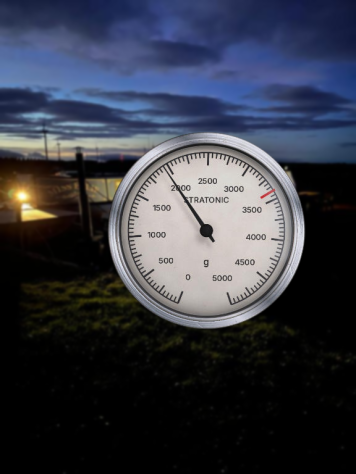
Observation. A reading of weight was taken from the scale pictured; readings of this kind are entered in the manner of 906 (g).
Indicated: 1950 (g)
